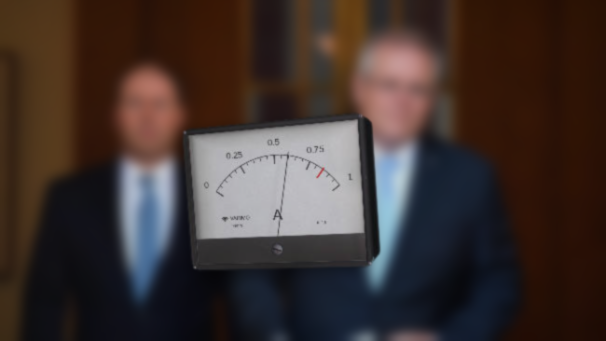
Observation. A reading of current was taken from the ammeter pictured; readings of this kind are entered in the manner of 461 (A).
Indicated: 0.6 (A)
